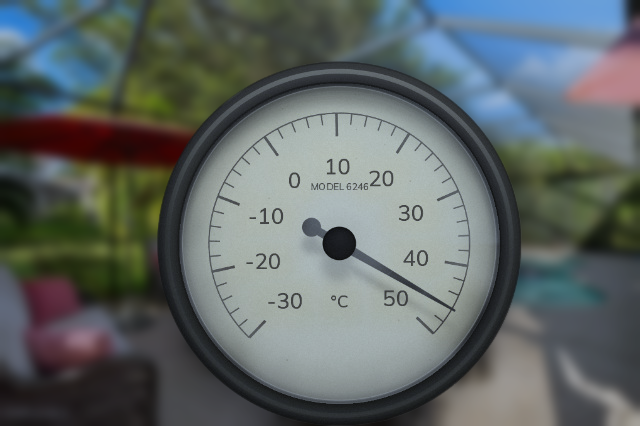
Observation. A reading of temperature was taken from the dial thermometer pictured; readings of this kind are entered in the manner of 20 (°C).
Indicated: 46 (°C)
